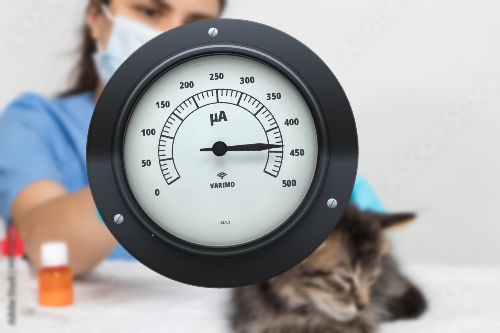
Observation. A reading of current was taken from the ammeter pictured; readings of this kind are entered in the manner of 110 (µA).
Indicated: 440 (µA)
